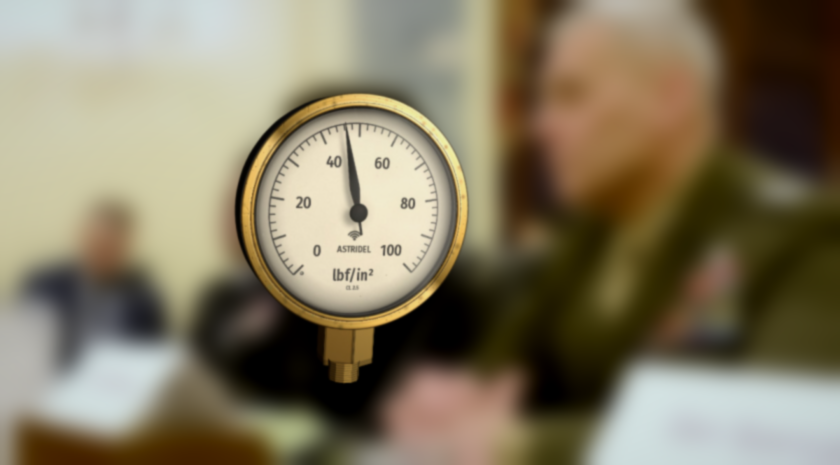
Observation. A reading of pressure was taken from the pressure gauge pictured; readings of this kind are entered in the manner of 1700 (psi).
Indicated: 46 (psi)
